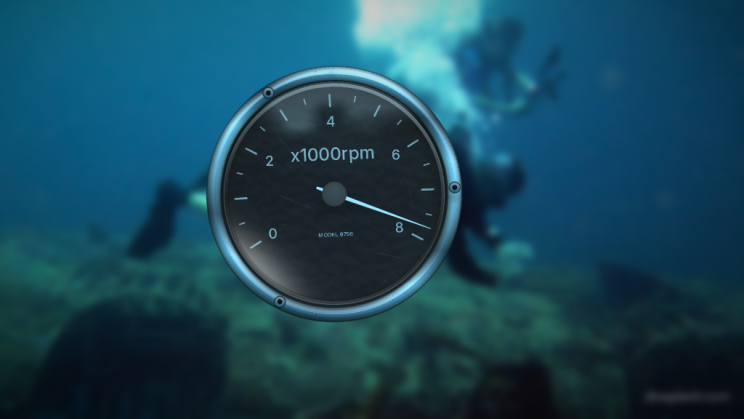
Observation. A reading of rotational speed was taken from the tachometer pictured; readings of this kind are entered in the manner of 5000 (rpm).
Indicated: 7750 (rpm)
